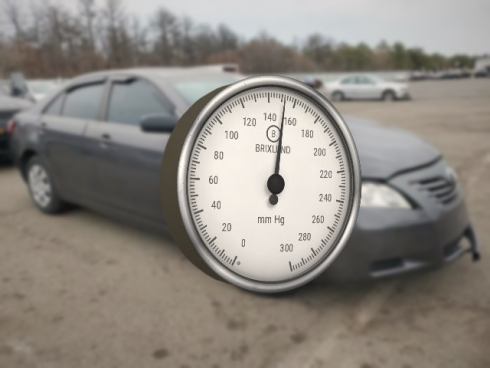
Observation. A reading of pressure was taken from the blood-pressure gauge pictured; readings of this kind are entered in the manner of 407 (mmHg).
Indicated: 150 (mmHg)
